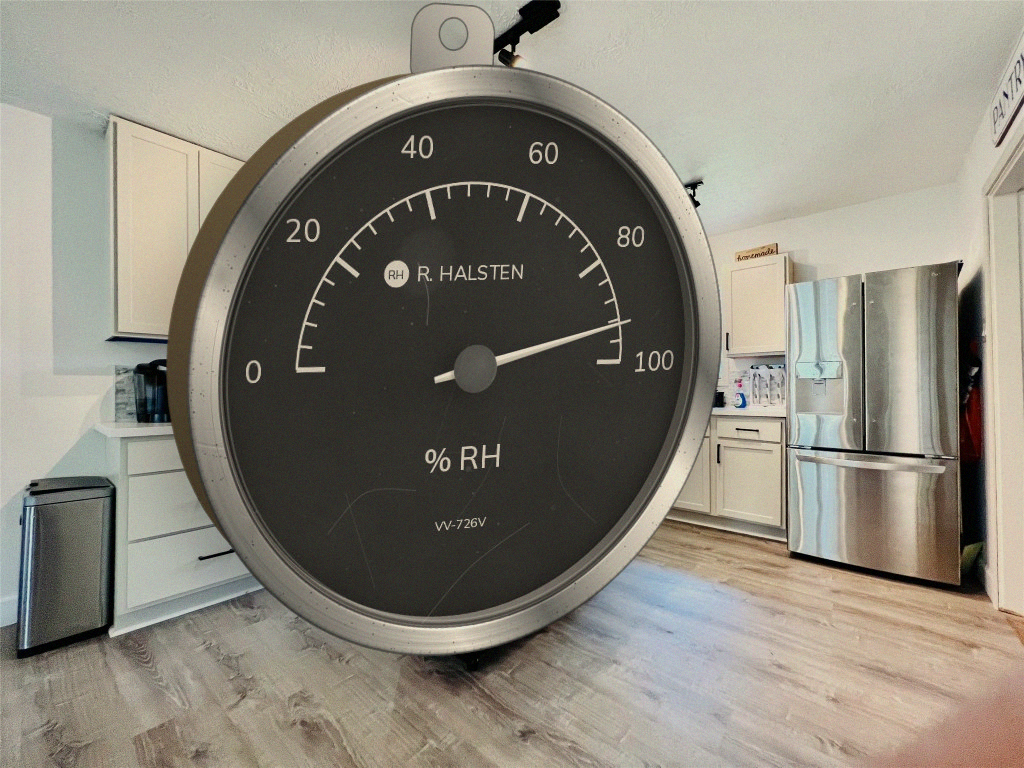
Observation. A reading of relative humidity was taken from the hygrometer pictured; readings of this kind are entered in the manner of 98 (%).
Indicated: 92 (%)
